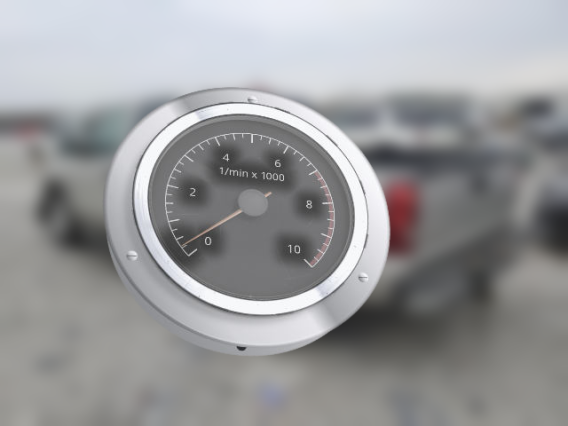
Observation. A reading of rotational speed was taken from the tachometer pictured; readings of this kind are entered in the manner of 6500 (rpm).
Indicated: 250 (rpm)
